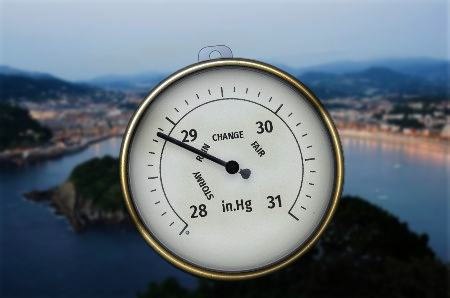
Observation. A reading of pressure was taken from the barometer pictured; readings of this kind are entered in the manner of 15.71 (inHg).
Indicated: 28.85 (inHg)
